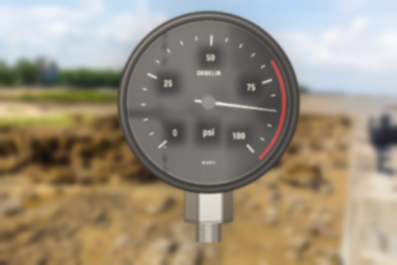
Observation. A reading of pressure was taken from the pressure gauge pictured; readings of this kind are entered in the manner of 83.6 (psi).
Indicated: 85 (psi)
